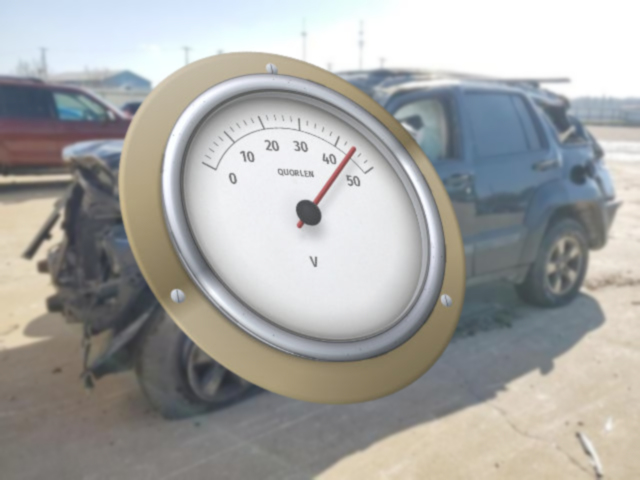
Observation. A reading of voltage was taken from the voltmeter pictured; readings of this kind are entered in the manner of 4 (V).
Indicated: 44 (V)
